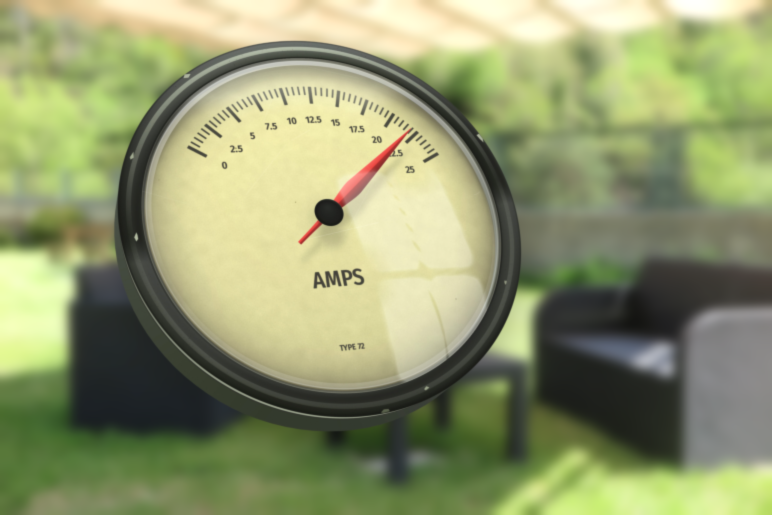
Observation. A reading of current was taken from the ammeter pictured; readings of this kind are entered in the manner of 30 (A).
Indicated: 22 (A)
